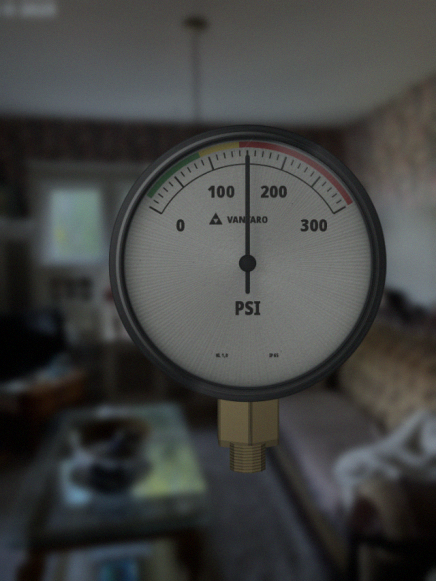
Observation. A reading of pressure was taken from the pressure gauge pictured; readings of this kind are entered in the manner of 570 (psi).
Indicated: 150 (psi)
